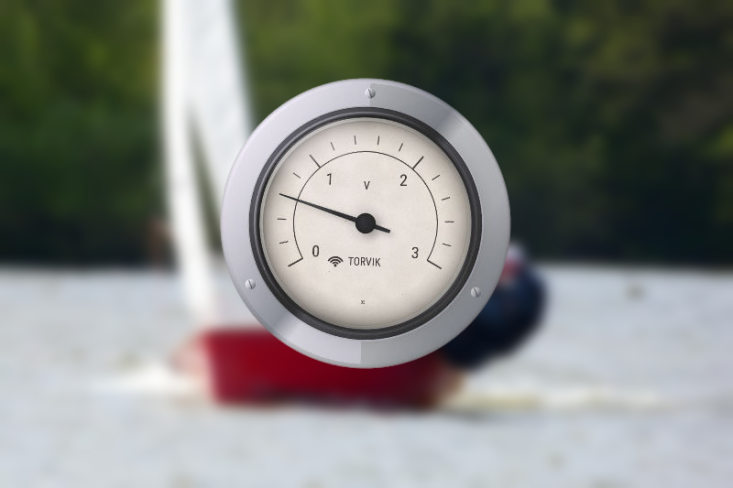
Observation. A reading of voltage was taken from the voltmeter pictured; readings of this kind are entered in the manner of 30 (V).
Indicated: 0.6 (V)
